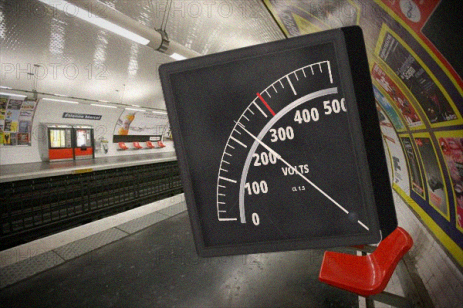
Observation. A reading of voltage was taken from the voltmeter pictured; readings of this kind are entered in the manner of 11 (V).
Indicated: 240 (V)
